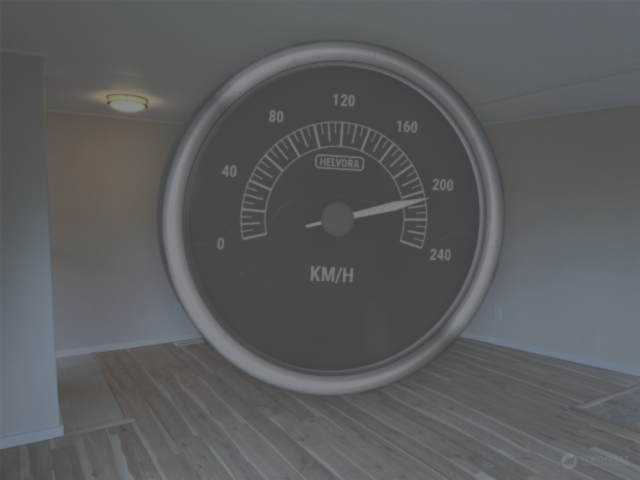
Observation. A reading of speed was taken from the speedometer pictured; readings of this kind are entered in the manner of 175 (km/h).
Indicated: 205 (km/h)
